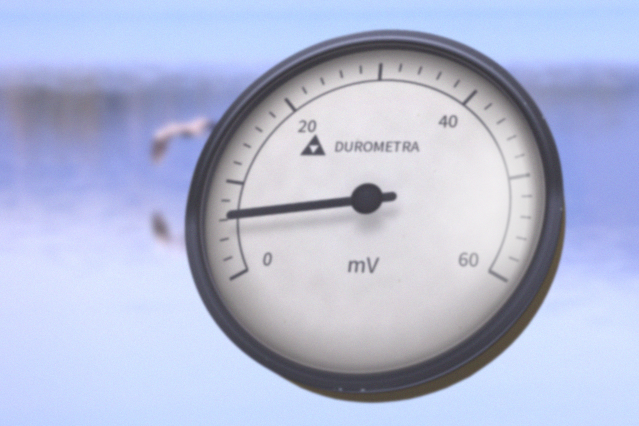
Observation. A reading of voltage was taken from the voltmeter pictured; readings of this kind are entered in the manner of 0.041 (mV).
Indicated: 6 (mV)
